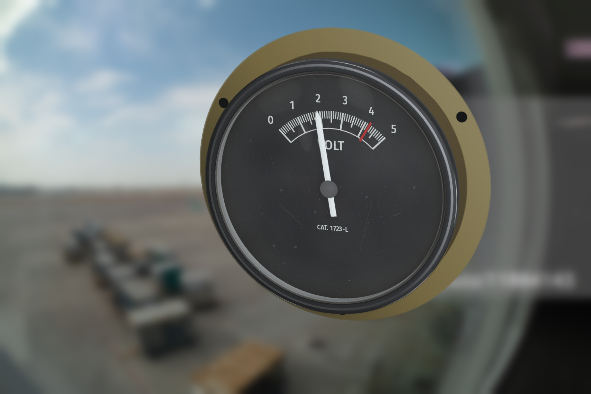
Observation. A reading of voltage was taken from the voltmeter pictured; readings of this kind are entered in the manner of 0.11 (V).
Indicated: 2 (V)
